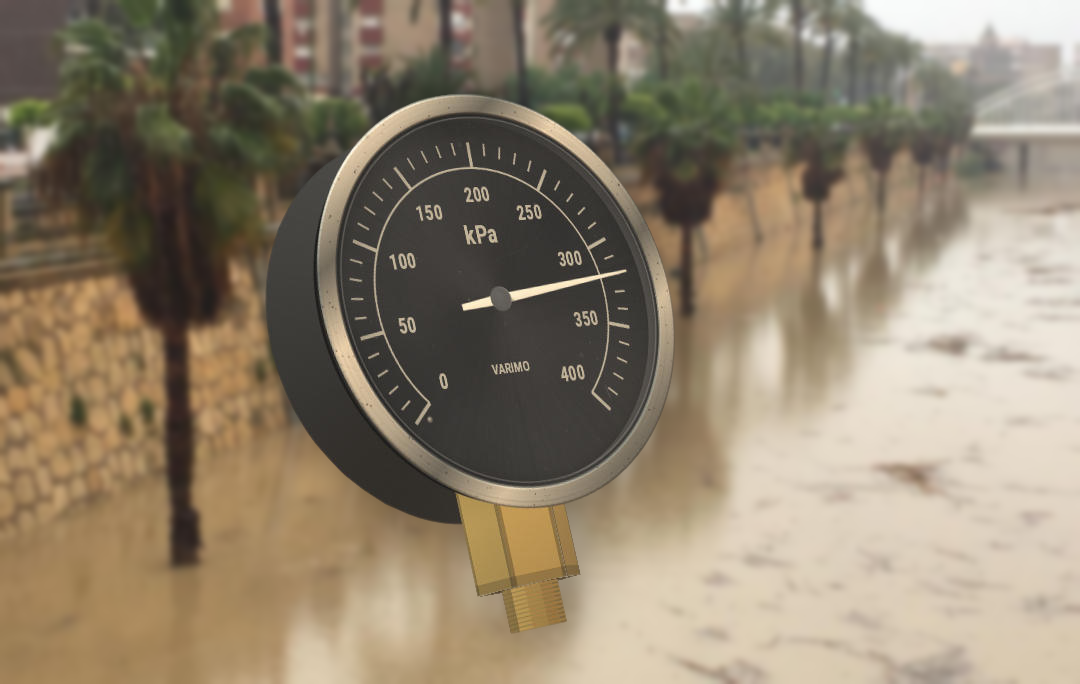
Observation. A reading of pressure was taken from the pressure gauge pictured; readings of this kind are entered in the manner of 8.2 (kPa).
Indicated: 320 (kPa)
